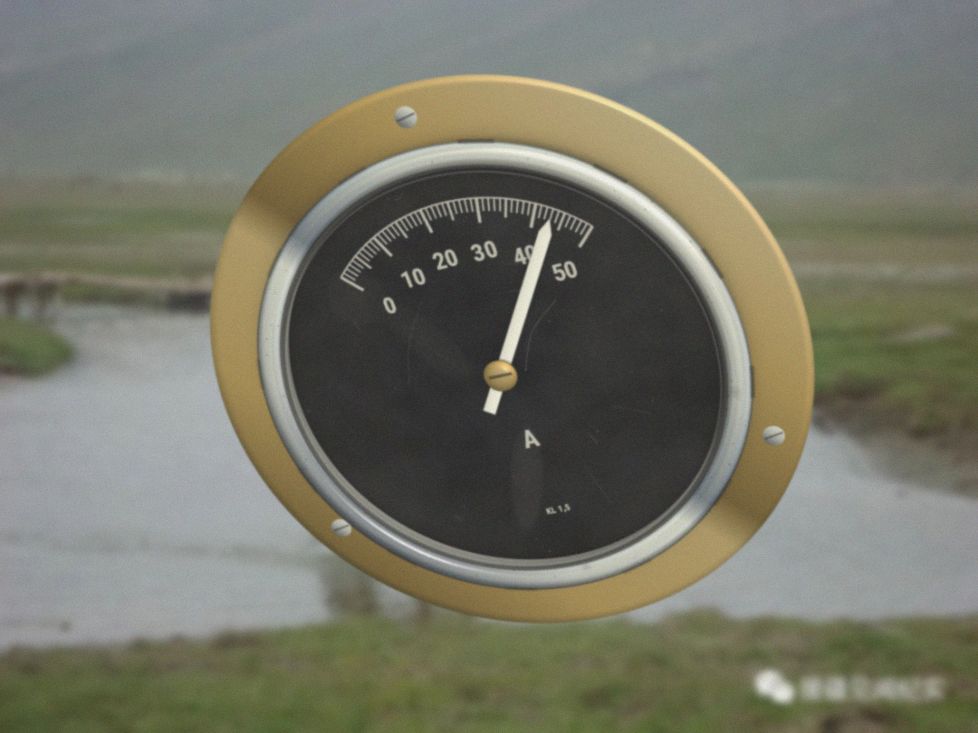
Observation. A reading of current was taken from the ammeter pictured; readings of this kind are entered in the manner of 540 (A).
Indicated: 43 (A)
